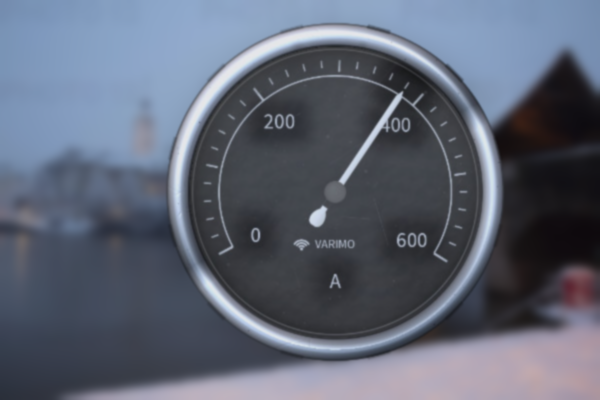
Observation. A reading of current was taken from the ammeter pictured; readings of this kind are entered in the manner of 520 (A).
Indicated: 380 (A)
